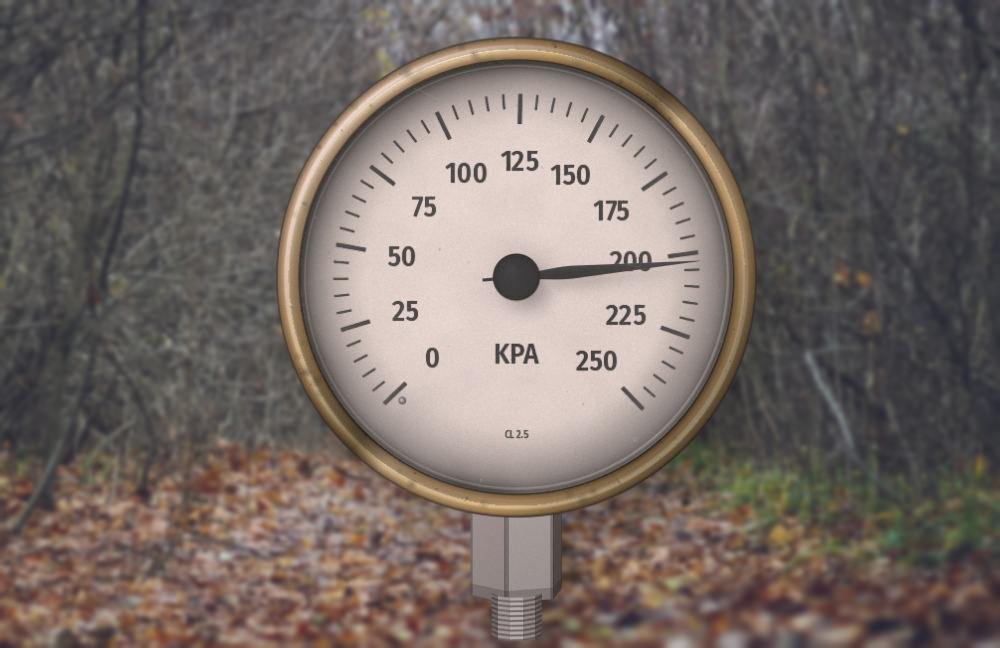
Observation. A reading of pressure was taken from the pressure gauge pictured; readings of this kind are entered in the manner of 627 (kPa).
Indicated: 202.5 (kPa)
